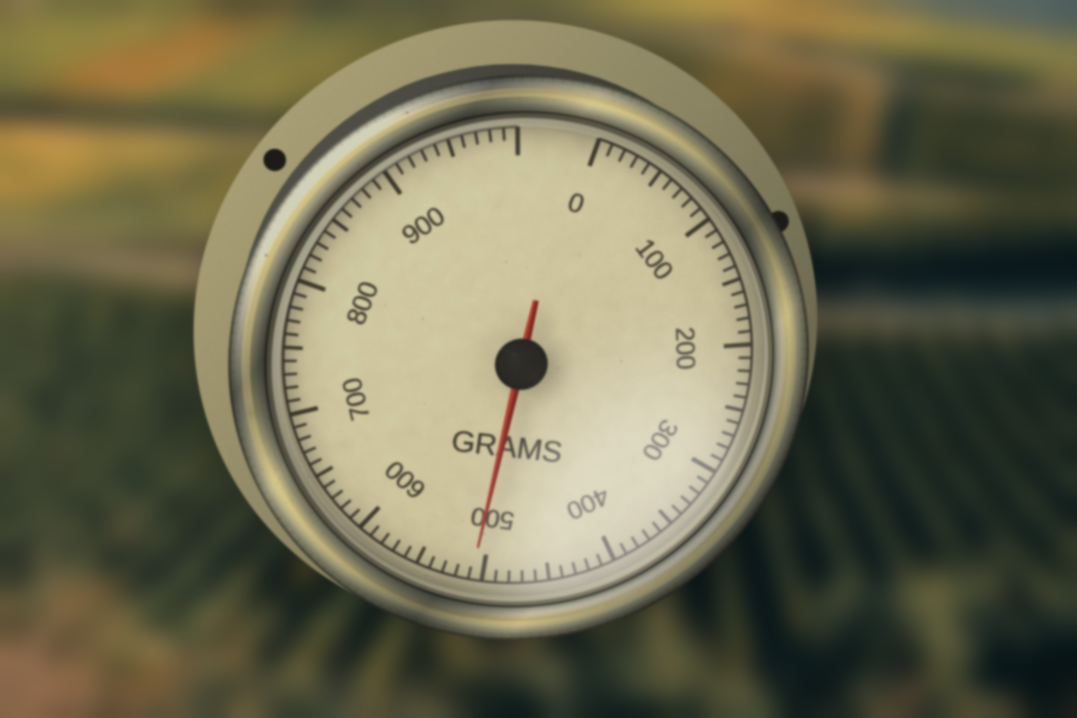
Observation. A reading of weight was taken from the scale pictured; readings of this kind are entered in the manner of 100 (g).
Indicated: 510 (g)
